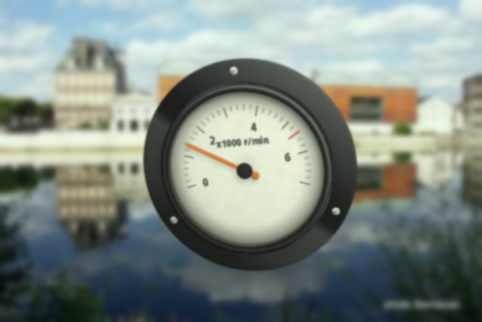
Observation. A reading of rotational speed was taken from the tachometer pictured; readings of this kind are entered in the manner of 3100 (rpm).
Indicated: 1400 (rpm)
